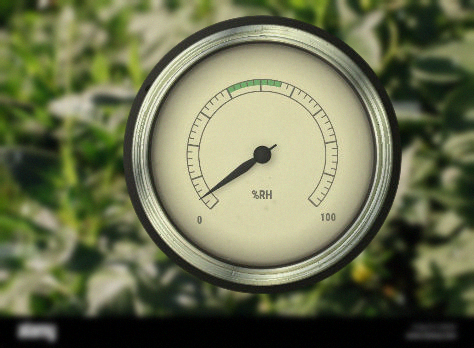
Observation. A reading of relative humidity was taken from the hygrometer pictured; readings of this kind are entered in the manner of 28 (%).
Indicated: 4 (%)
